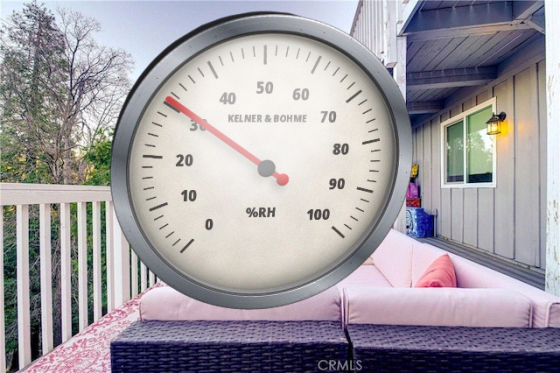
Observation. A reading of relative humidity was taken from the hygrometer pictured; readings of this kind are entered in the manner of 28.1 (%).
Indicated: 31 (%)
